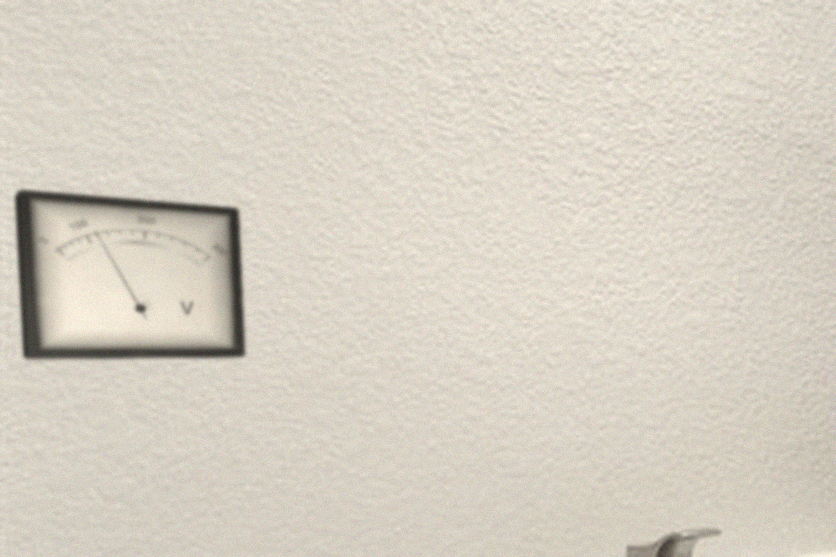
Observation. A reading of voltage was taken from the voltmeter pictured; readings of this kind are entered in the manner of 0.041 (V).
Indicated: 120 (V)
